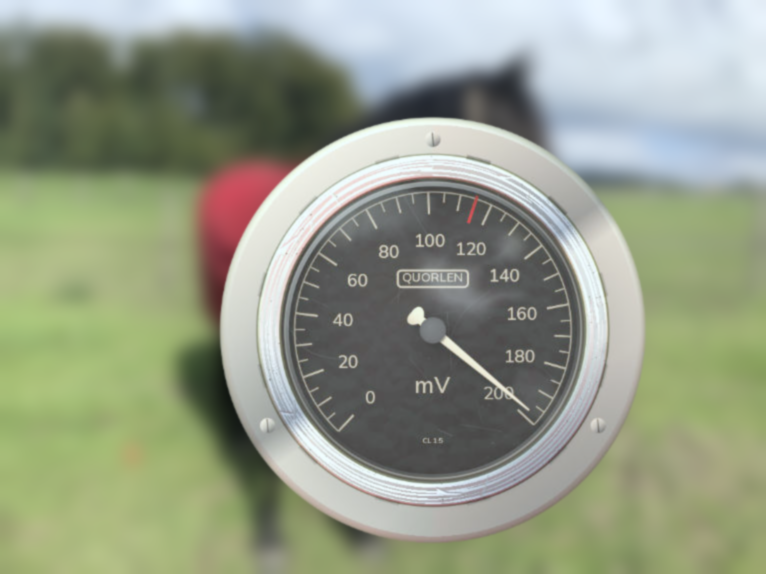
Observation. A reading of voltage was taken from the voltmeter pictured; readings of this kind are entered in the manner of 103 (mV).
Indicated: 197.5 (mV)
